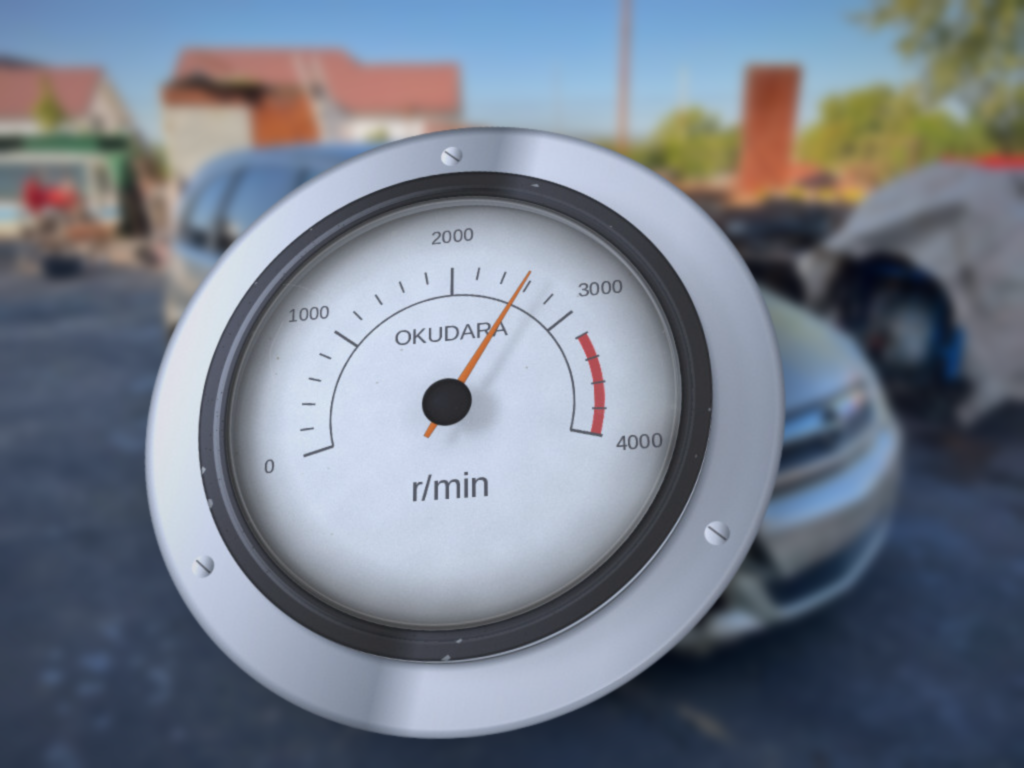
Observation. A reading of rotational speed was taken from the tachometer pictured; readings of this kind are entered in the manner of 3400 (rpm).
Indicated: 2600 (rpm)
